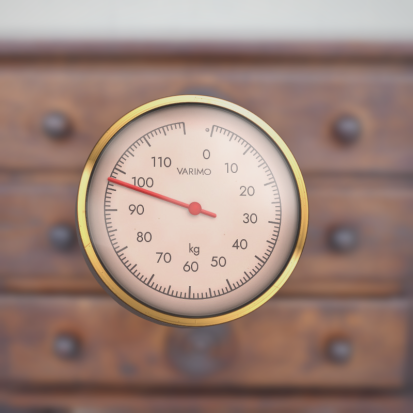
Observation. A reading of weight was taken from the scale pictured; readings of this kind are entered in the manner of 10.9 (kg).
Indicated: 97 (kg)
